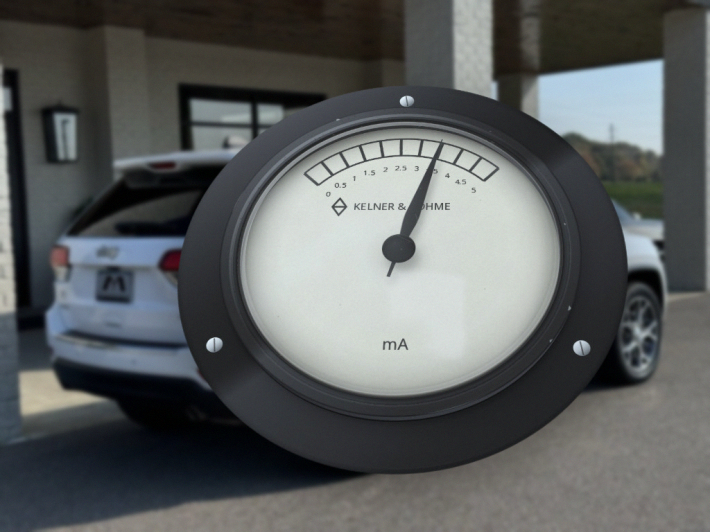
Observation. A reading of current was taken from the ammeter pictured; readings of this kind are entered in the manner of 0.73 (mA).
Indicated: 3.5 (mA)
